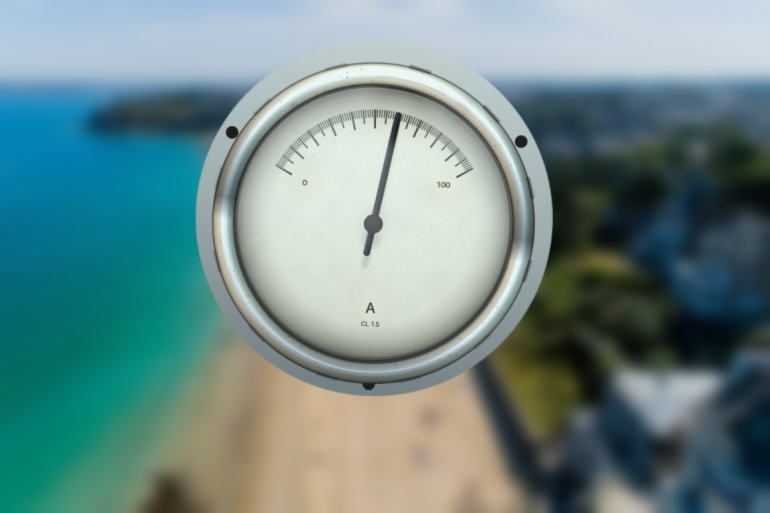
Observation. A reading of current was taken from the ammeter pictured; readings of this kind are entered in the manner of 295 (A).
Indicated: 60 (A)
